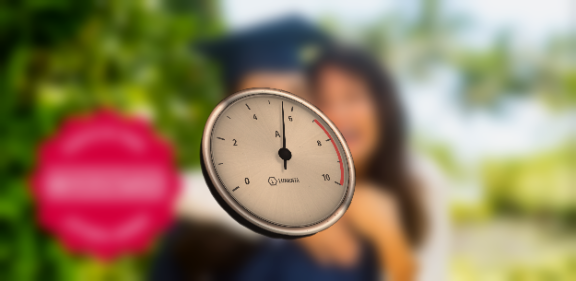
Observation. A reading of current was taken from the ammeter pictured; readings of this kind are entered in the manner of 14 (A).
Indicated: 5.5 (A)
